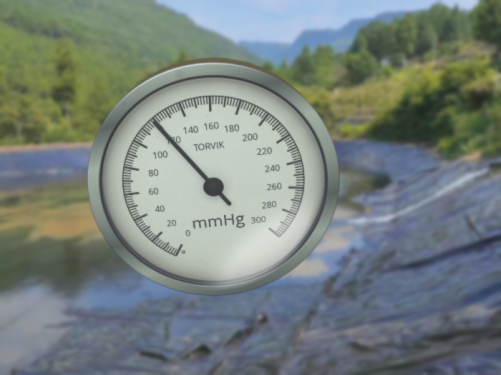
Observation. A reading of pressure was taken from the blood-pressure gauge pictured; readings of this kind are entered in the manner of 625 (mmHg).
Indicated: 120 (mmHg)
